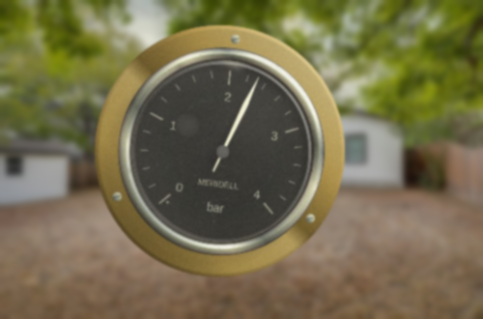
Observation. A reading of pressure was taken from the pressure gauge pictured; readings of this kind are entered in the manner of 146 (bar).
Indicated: 2.3 (bar)
